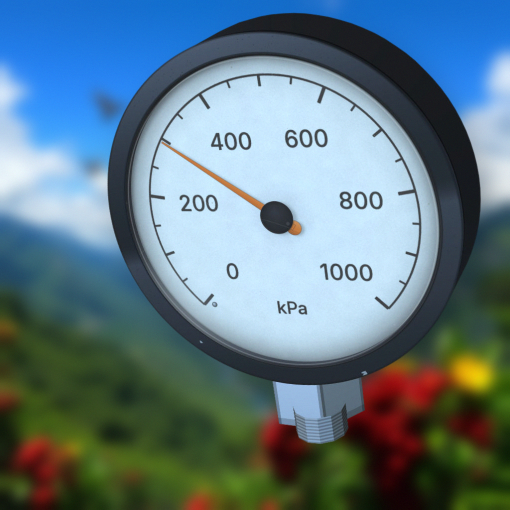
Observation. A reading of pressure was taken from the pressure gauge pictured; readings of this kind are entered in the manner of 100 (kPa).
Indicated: 300 (kPa)
